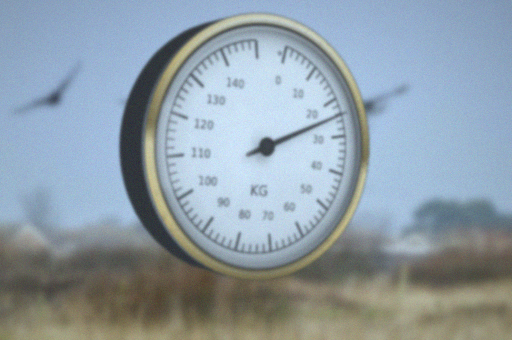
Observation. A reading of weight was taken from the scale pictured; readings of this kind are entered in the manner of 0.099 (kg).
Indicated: 24 (kg)
